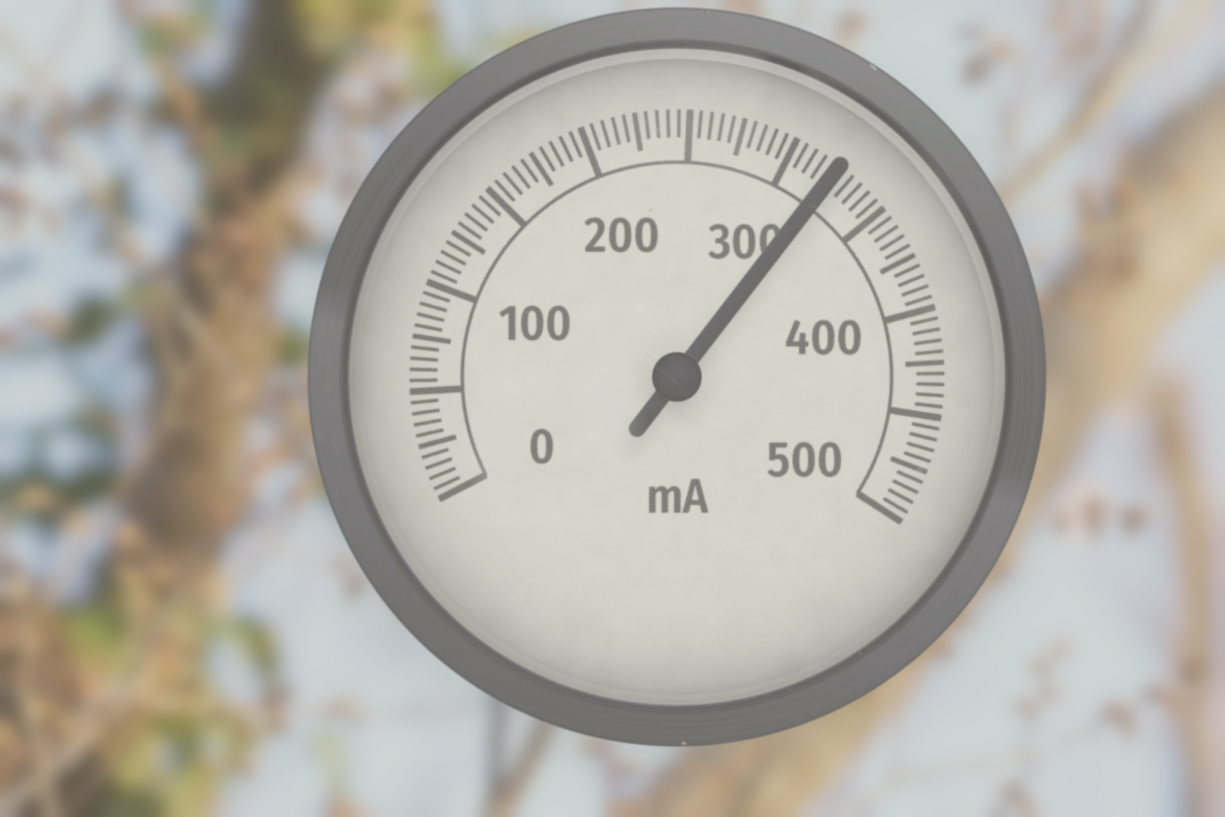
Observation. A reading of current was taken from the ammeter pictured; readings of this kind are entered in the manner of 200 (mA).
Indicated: 322.5 (mA)
